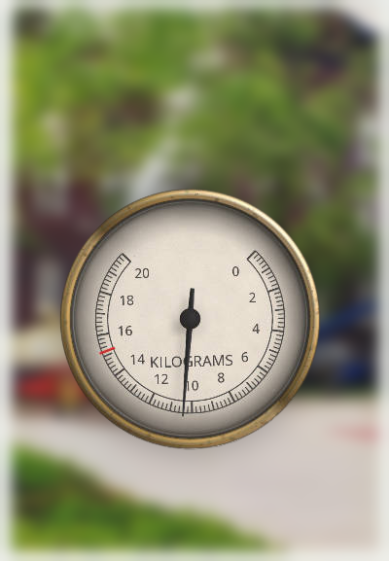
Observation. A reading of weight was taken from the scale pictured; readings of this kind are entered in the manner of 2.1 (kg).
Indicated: 10.4 (kg)
